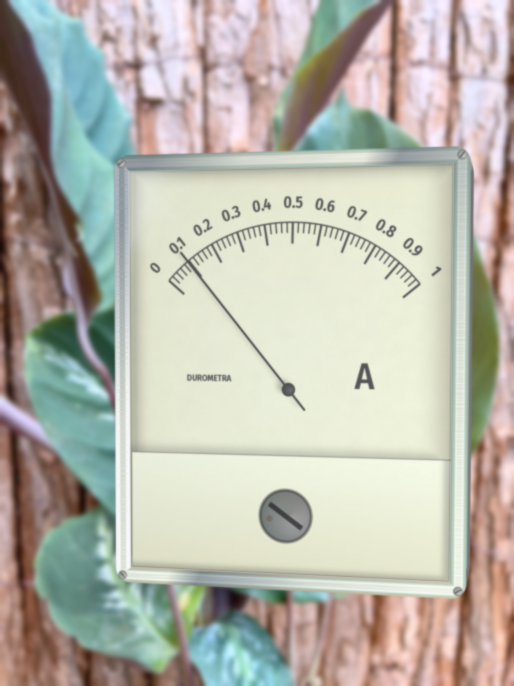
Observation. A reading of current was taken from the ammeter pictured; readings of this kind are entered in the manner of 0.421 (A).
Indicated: 0.1 (A)
